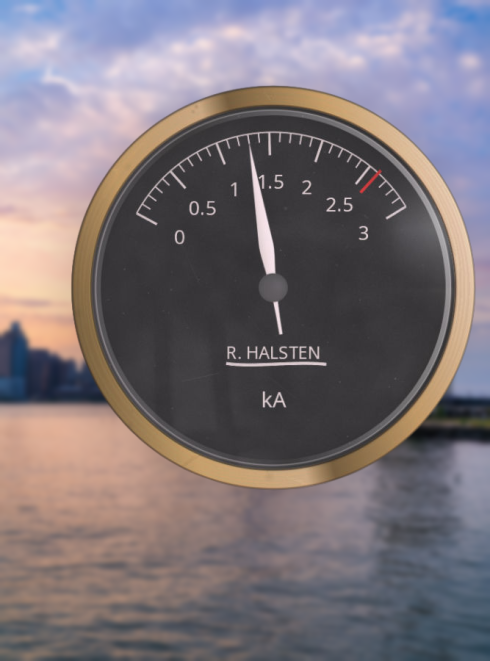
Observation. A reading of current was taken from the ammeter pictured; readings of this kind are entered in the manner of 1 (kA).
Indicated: 1.3 (kA)
